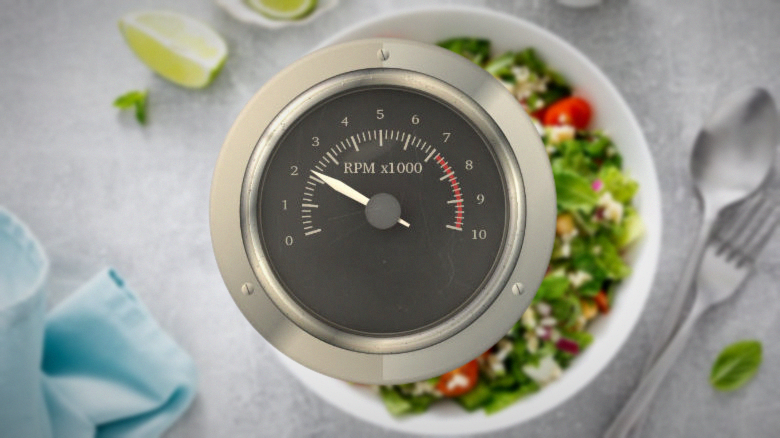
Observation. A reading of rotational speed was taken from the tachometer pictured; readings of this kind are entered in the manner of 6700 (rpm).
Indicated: 2200 (rpm)
